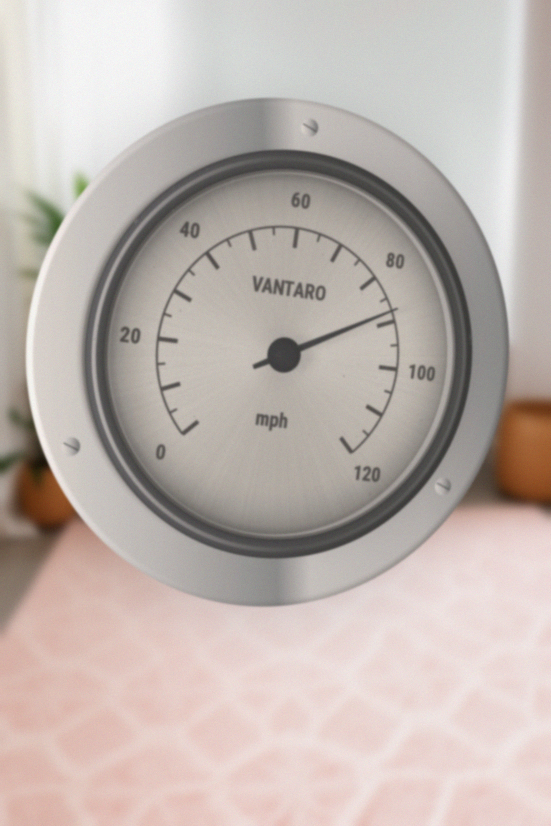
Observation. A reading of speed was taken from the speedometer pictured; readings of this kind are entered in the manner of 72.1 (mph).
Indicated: 87.5 (mph)
